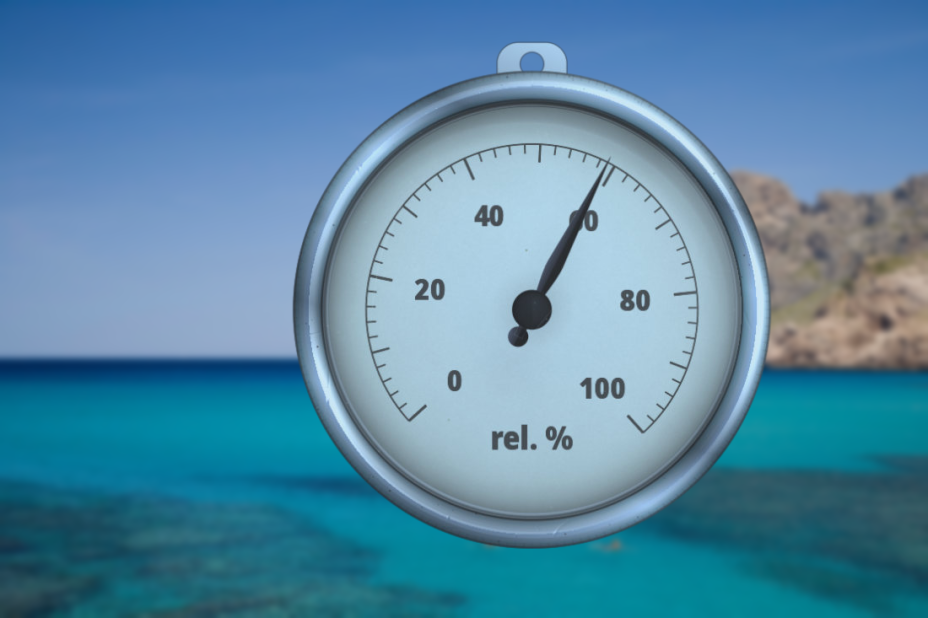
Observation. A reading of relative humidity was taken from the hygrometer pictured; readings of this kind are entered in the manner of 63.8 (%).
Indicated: 59 (%)
